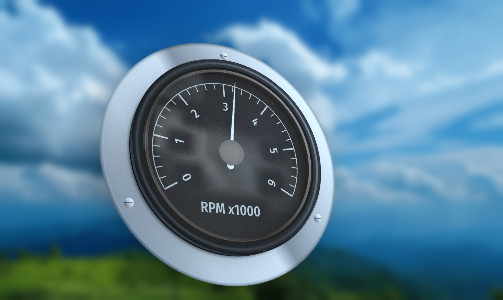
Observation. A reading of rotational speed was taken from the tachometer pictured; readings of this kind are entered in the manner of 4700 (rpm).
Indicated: 3200 (rpm)
